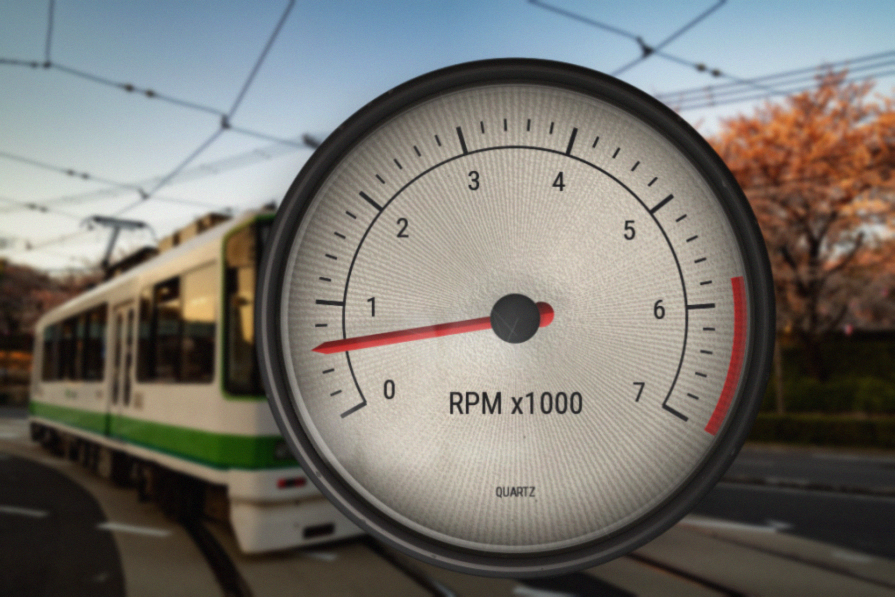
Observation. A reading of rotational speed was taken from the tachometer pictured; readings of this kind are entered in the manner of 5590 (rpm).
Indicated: 600 (rpm)
